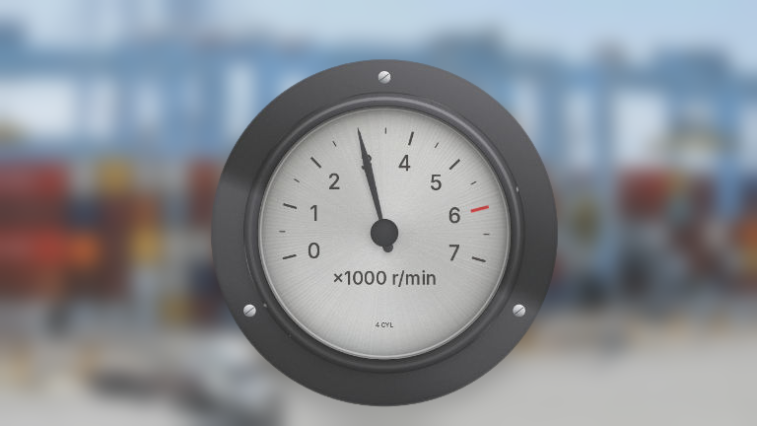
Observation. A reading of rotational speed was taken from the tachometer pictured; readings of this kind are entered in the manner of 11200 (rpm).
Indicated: 3000 (rpm)
